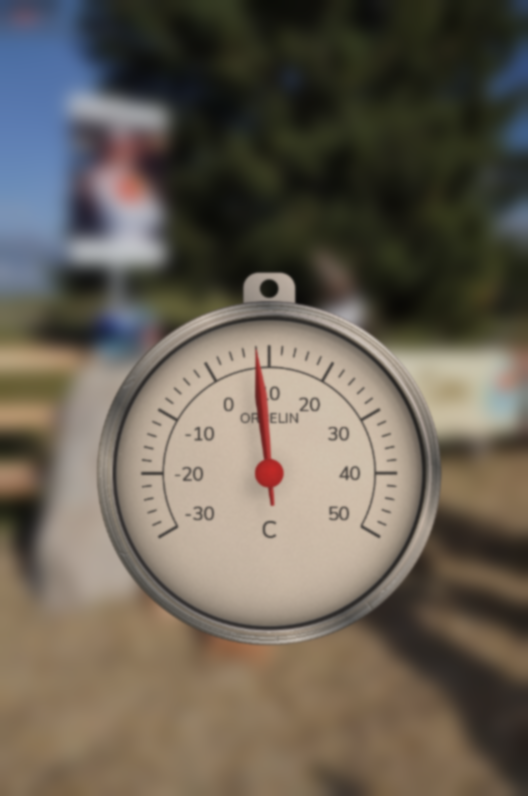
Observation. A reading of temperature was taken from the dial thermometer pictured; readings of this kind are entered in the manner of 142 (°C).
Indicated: 8 (°C)
